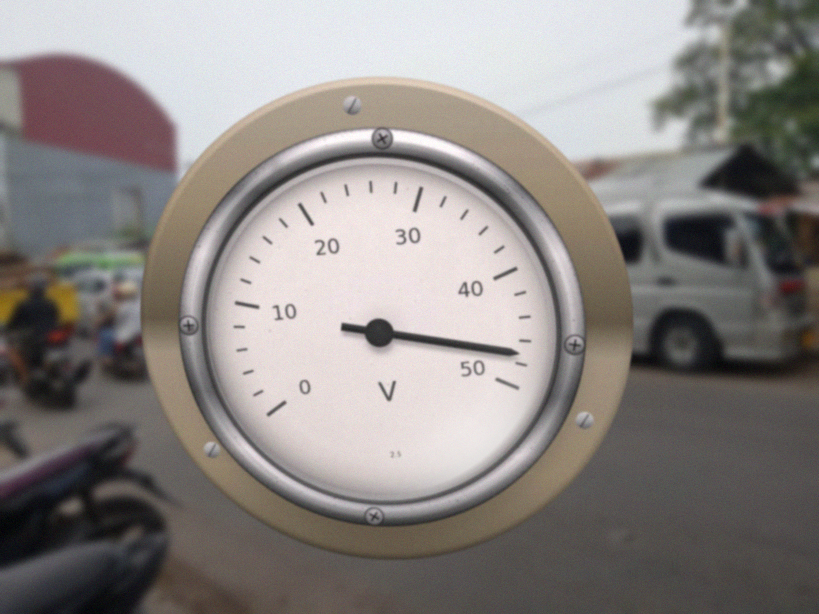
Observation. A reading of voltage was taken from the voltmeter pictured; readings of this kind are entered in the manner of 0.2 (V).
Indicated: 47 (V)
